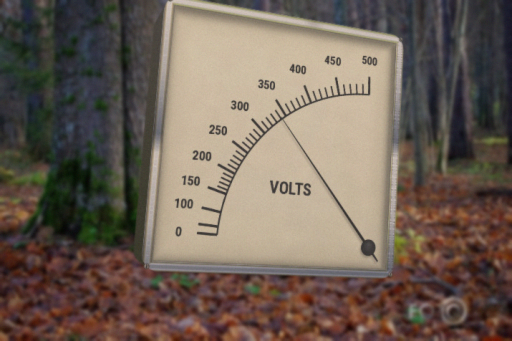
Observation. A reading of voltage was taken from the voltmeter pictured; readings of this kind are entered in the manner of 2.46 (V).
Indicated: 340 (V)
